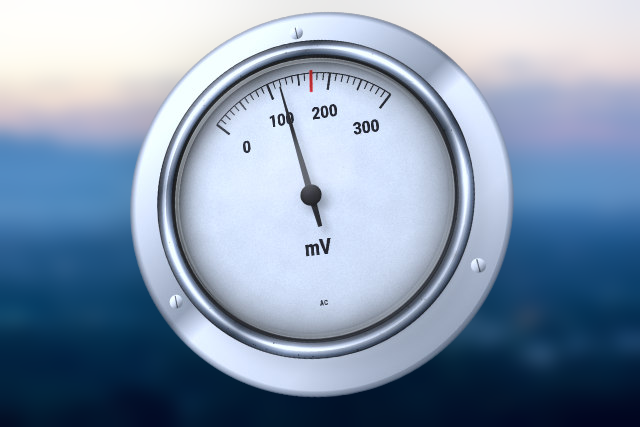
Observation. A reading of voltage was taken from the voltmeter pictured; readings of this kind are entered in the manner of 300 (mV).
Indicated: 120 (mV)
